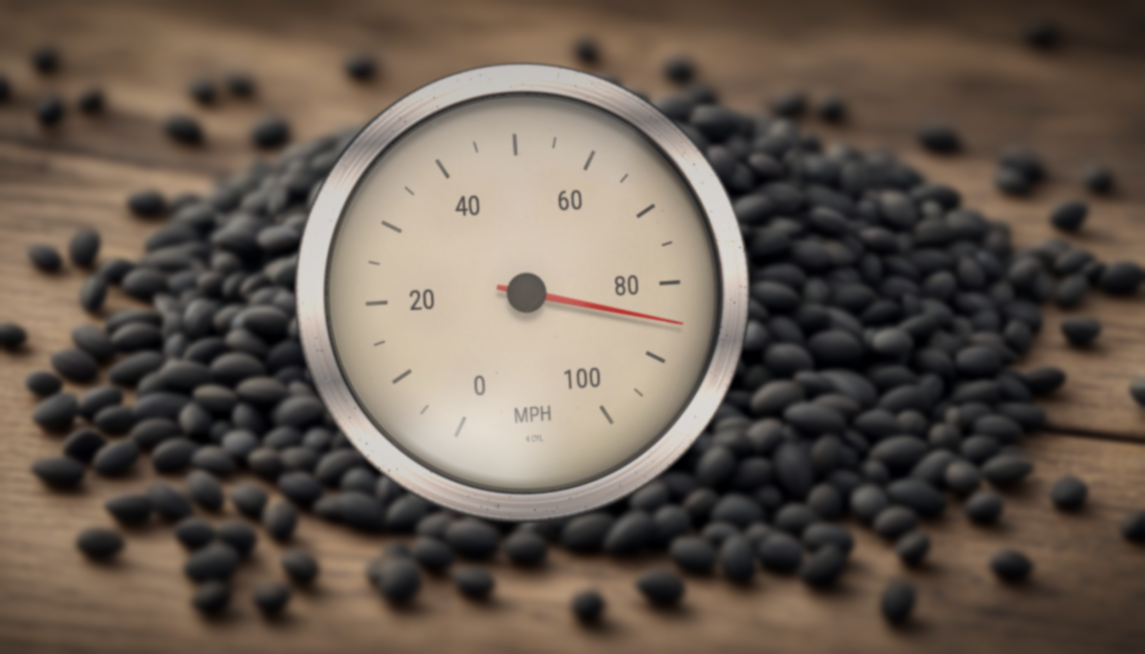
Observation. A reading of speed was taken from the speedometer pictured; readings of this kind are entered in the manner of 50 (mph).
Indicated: 85 (mph)
